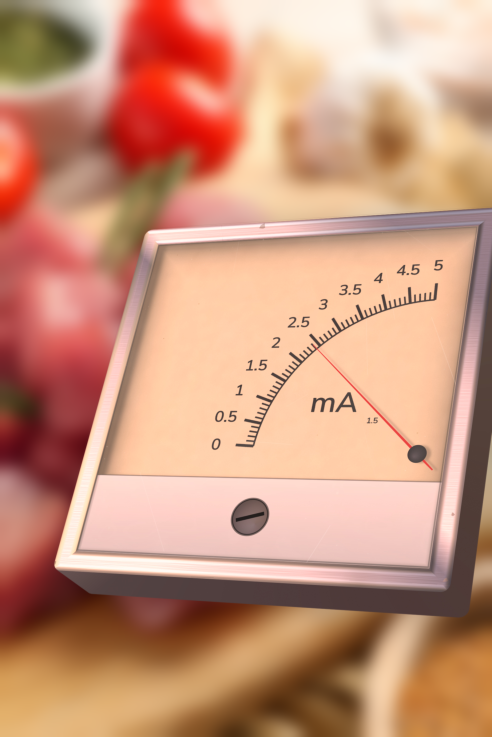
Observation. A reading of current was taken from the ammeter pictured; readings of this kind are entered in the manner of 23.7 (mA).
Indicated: 2.4 (mA)
